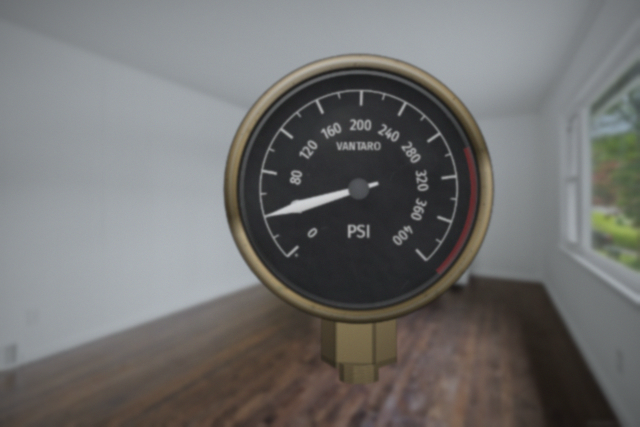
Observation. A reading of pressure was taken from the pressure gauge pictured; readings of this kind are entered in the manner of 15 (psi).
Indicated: 40 (psi)
